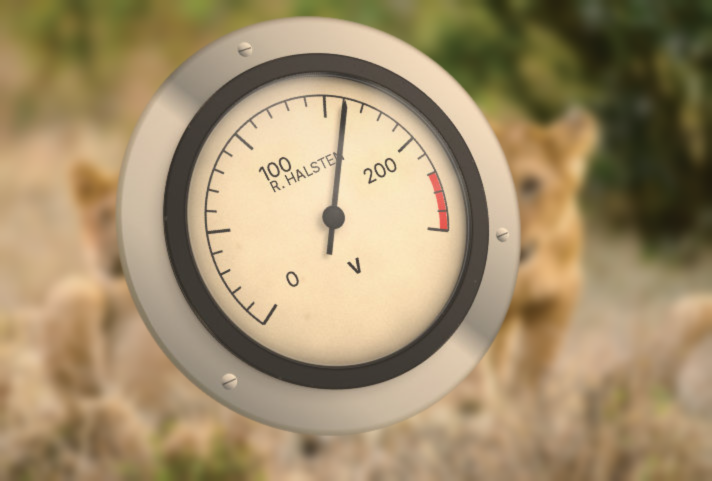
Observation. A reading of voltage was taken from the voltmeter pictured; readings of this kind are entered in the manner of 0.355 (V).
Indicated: 160 (V)
